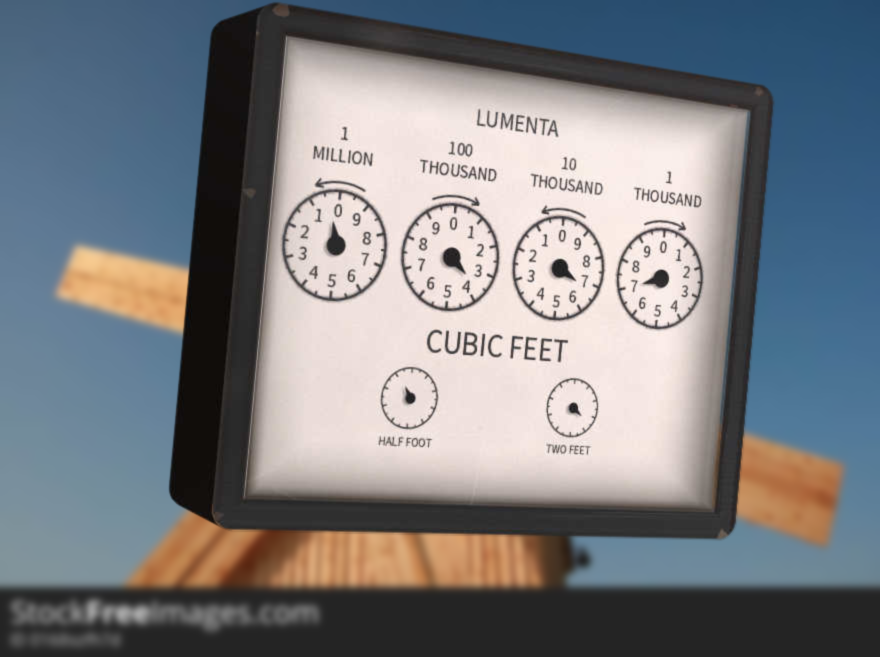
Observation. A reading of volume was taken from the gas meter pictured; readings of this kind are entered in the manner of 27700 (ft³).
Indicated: 36700 (ft³)
